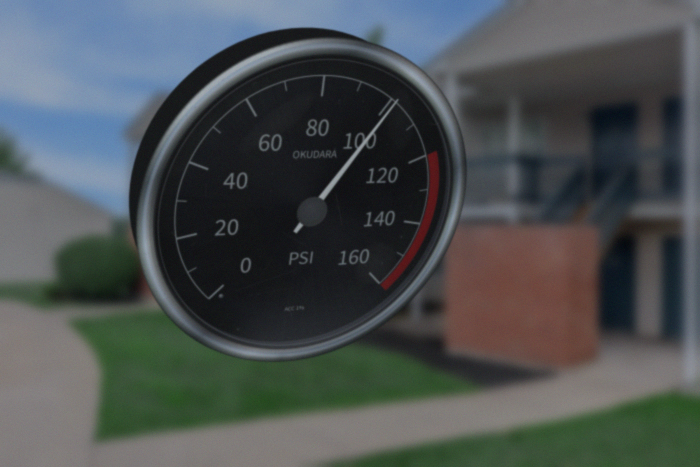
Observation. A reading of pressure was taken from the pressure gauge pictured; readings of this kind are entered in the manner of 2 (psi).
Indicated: 100 (psi)
